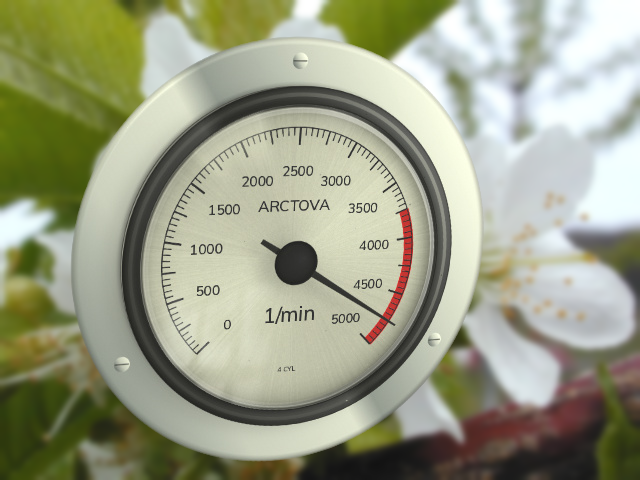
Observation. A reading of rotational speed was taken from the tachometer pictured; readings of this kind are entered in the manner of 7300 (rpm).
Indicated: 4750 (rpm)
